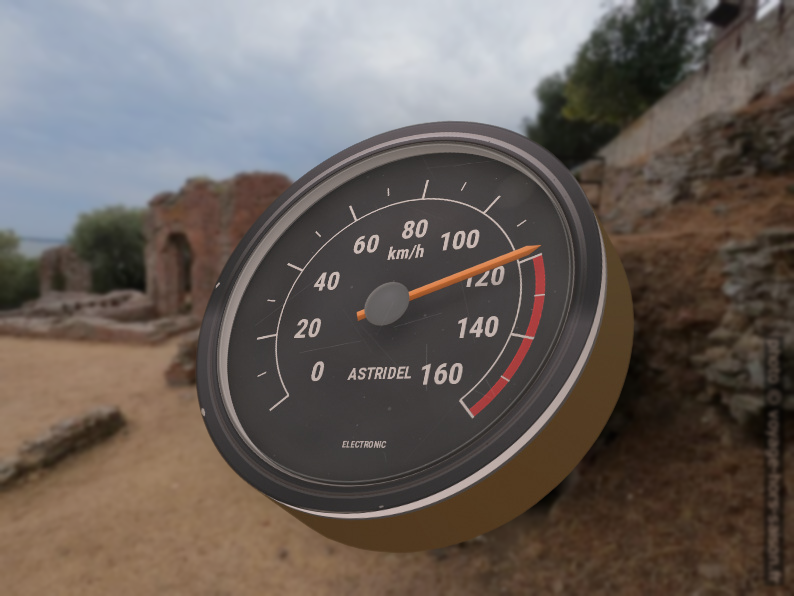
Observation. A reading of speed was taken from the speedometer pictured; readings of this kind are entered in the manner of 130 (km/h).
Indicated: 120 (km/h)
